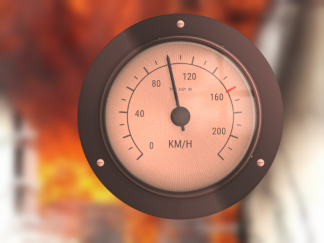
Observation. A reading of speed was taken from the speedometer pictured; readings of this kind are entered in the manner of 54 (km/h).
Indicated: 100 (km/h)
